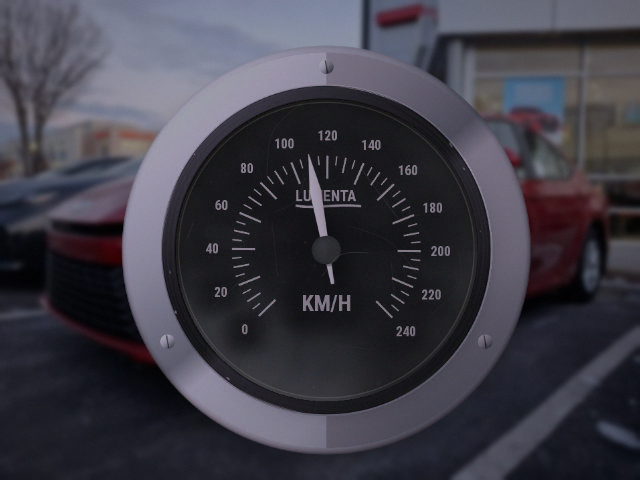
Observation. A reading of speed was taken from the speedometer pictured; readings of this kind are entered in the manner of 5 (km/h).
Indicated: 110 (km/h)
